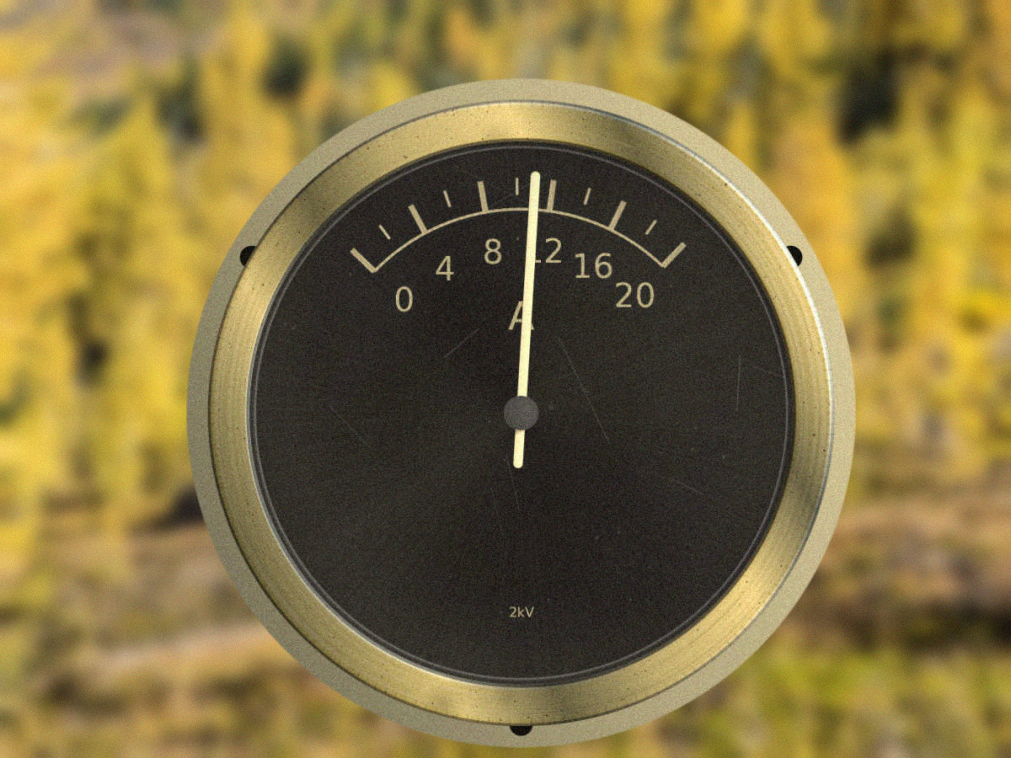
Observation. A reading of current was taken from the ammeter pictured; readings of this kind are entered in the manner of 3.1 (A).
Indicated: 11 (A)
